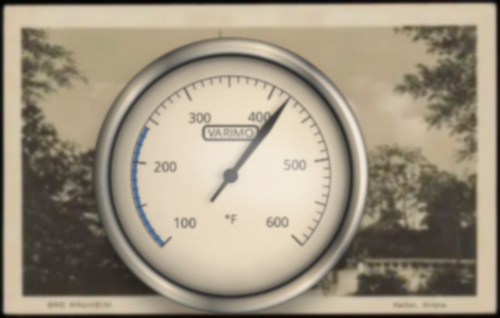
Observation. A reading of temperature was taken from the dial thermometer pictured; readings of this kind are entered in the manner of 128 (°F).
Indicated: 420 (°F)
